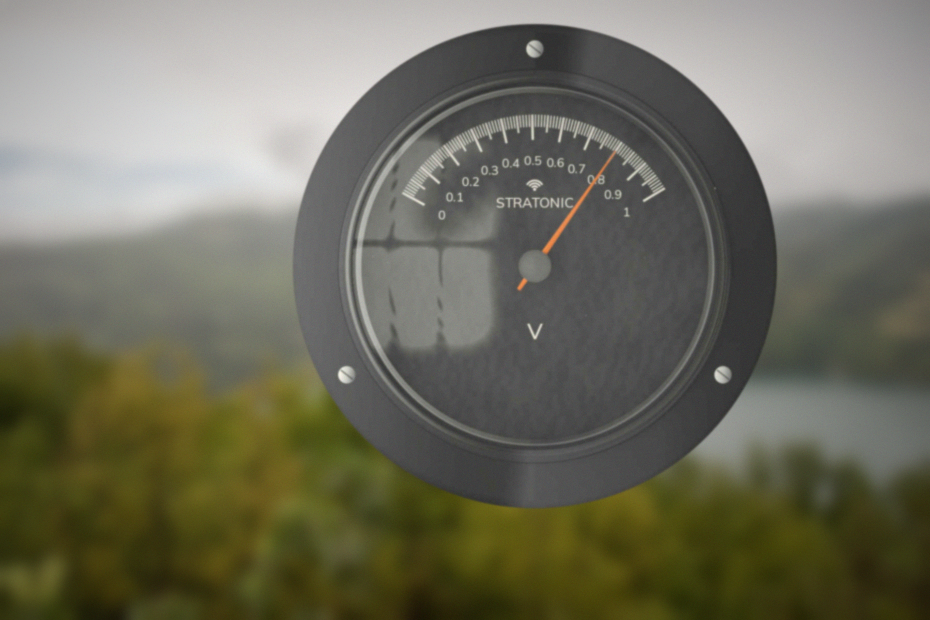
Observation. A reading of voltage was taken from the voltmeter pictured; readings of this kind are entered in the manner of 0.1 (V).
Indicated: 0.8 (V)
